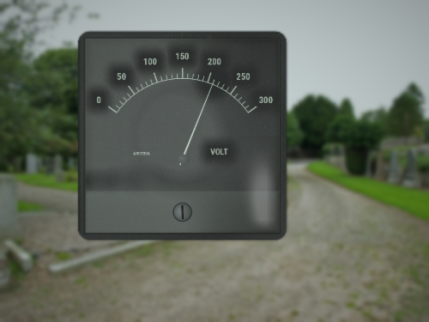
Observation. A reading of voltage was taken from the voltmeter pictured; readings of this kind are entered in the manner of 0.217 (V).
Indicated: 210 (V)
